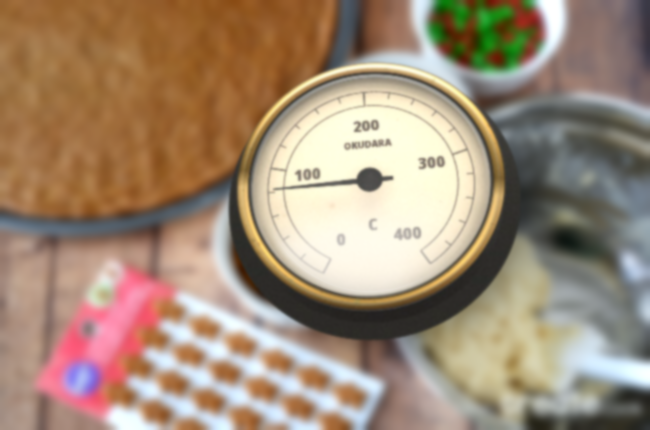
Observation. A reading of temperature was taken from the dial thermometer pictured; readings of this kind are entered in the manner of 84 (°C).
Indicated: 80 (°C)
